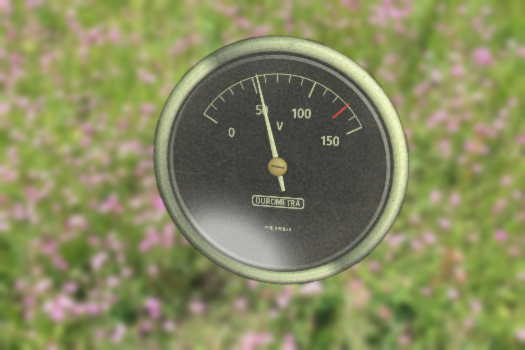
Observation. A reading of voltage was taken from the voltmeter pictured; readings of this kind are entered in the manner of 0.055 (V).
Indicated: 55 (V)
